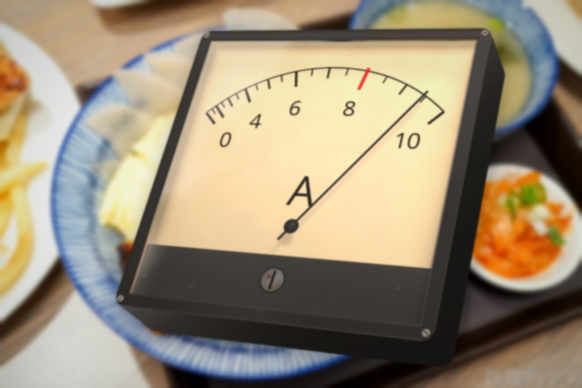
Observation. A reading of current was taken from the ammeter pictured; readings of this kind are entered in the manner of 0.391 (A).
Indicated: 9.5 (A)
